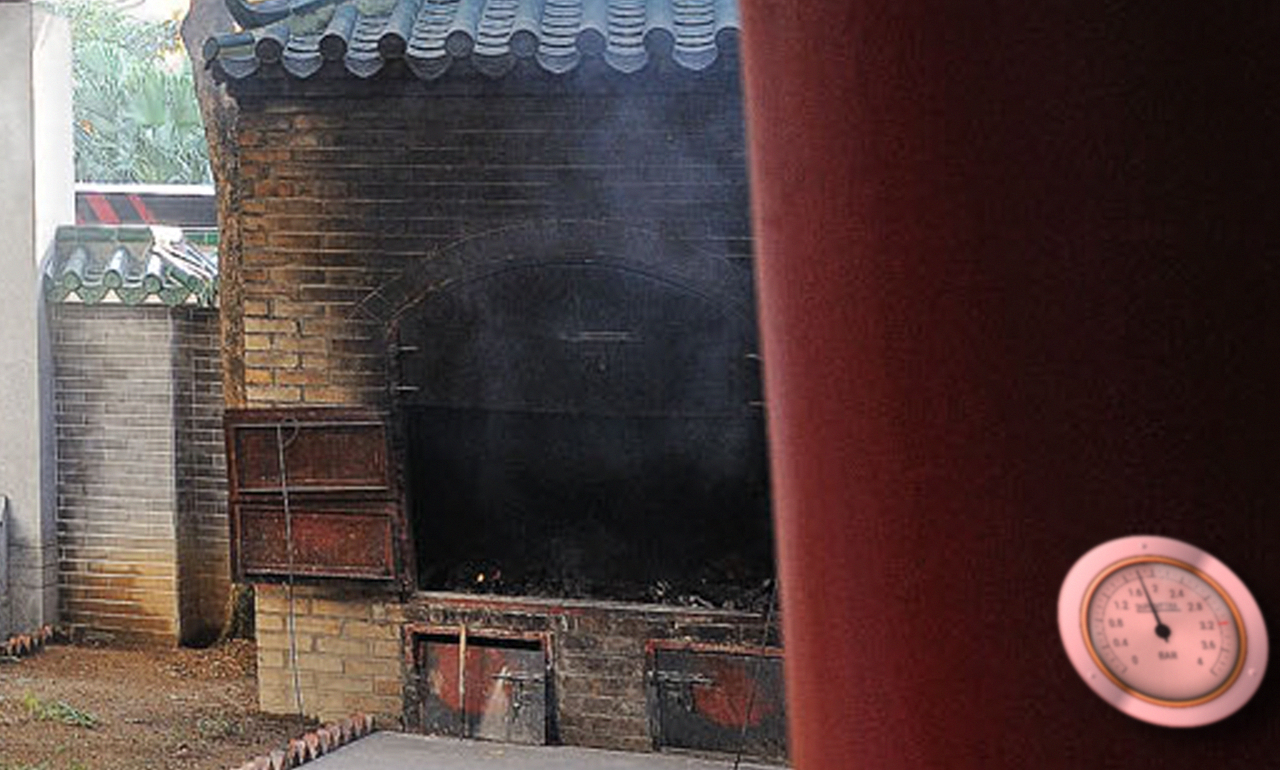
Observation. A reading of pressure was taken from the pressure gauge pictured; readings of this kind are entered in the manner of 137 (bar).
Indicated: 1.8 (bar)
